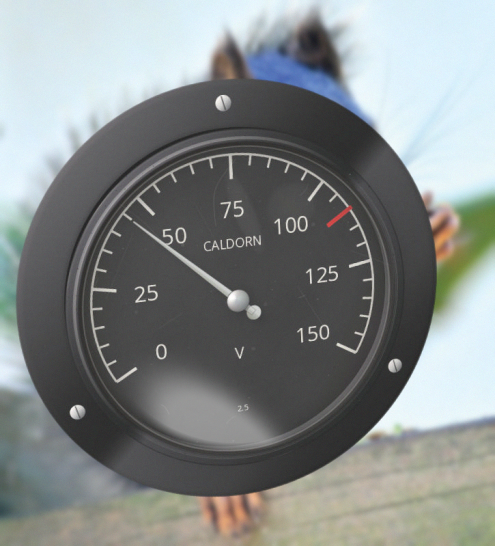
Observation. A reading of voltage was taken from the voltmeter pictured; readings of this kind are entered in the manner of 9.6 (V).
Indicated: 45 (V)
